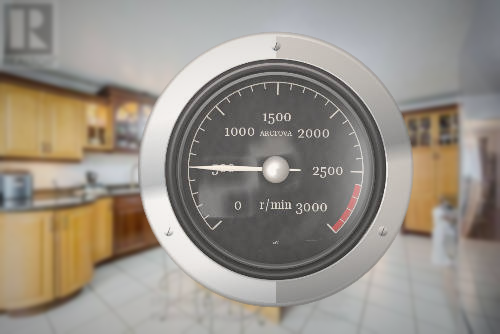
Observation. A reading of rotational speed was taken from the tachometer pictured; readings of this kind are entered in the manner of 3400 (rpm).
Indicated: 500 (rpm)
